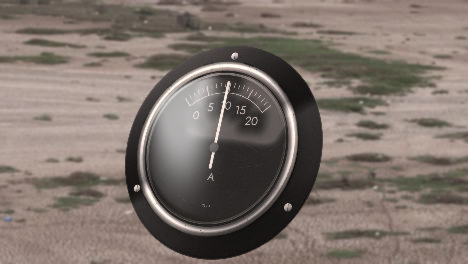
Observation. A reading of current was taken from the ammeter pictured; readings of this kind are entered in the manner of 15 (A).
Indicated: 10 (A)
